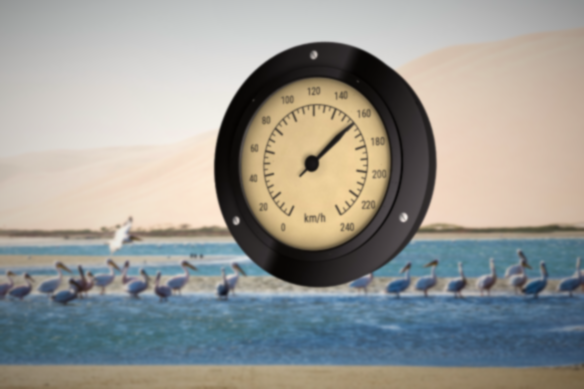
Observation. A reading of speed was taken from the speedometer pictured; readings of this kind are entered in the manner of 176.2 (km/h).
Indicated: 160 (km/h)
